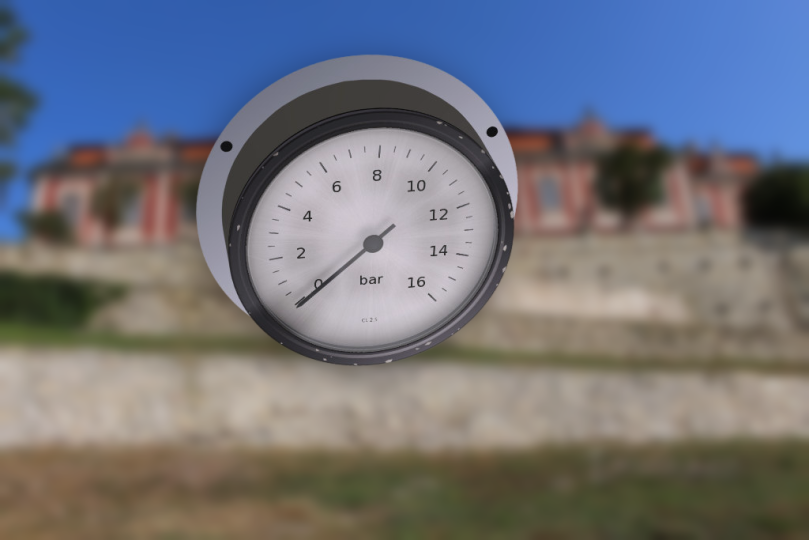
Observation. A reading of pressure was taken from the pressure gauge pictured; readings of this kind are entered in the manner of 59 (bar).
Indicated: 0 (bar)
